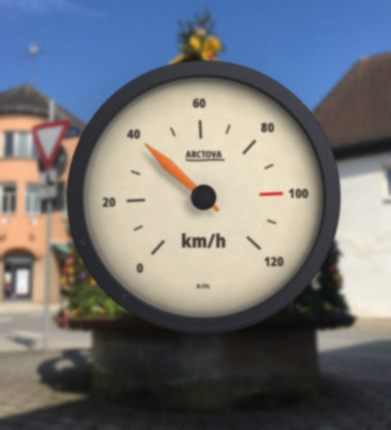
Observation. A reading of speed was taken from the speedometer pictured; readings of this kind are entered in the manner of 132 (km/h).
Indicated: 40 (km/h)
